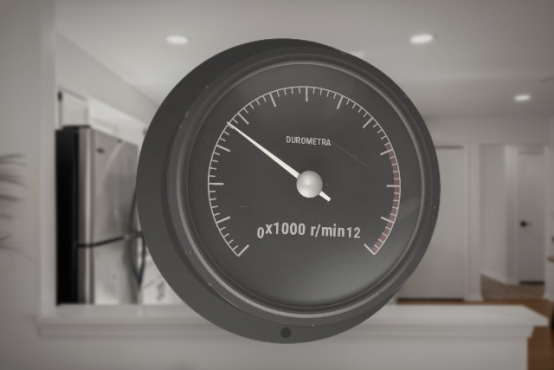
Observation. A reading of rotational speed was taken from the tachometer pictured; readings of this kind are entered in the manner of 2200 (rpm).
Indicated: 3600 (rpm)
